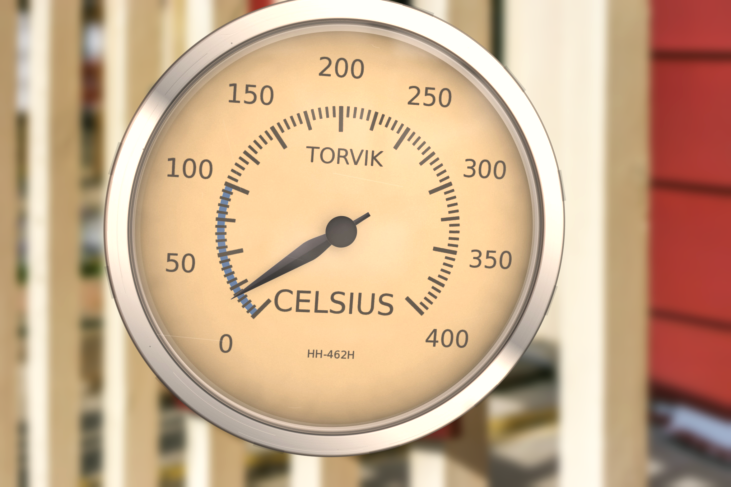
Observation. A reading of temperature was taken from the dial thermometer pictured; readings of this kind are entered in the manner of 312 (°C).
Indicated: 20 (°C)
